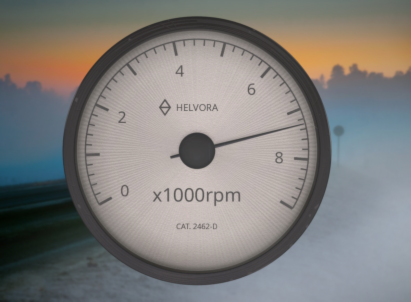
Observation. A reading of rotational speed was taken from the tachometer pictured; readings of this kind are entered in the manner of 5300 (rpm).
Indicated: 7300 (rpm)
